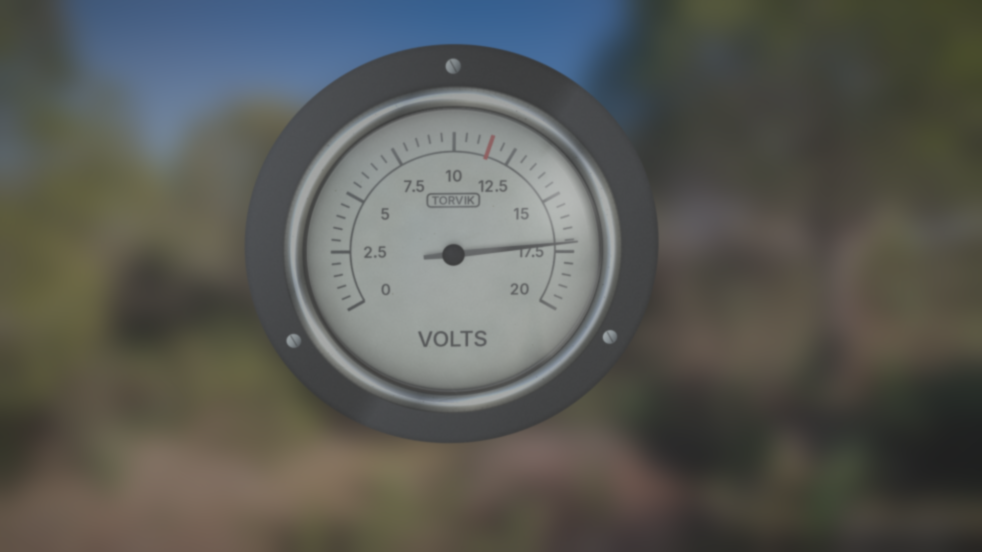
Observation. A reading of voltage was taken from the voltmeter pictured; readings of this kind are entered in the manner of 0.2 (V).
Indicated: 17 (V)
